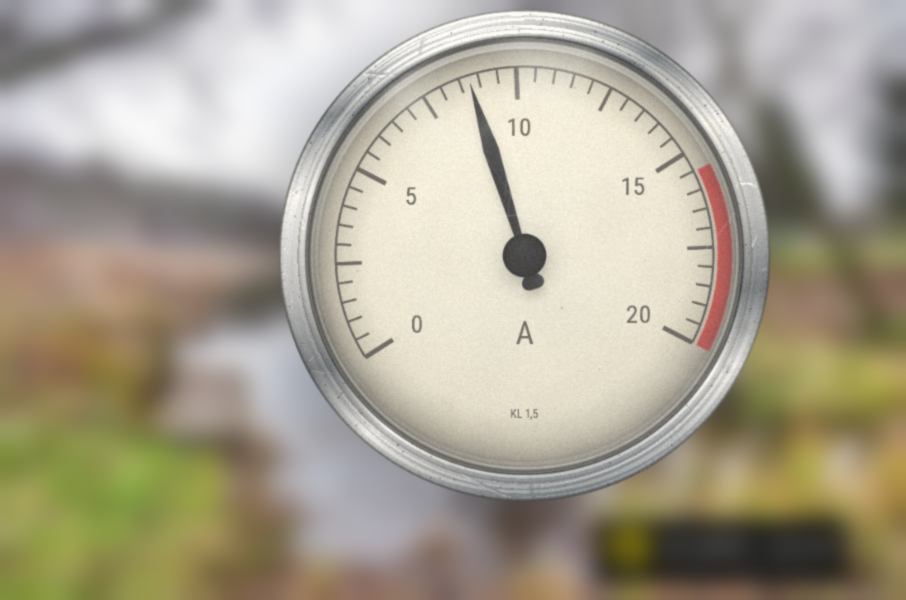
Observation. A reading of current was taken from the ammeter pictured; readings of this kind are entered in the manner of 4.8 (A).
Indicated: 8.75 (A)
